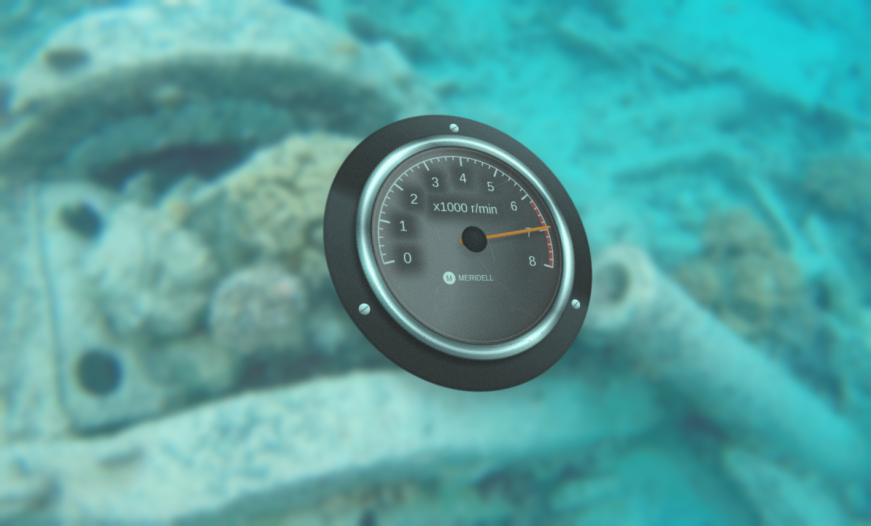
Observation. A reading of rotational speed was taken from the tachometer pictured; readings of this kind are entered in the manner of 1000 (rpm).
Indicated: 7000 (rpm)
